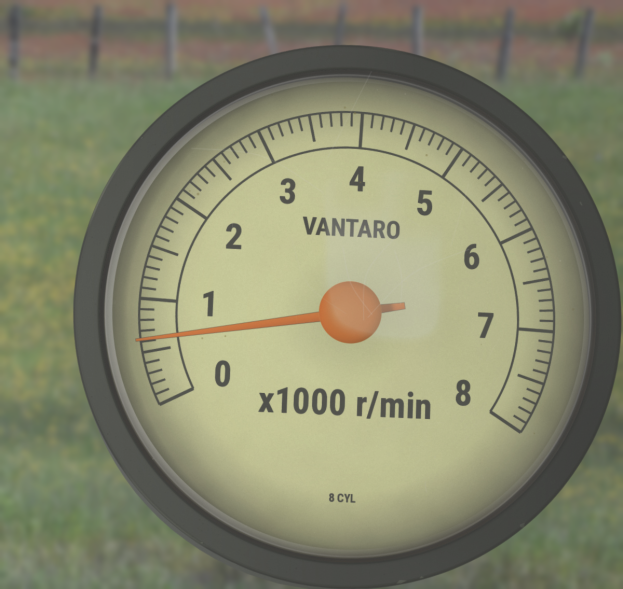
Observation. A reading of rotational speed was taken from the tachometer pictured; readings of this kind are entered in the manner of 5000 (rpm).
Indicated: 600 (rpm)
